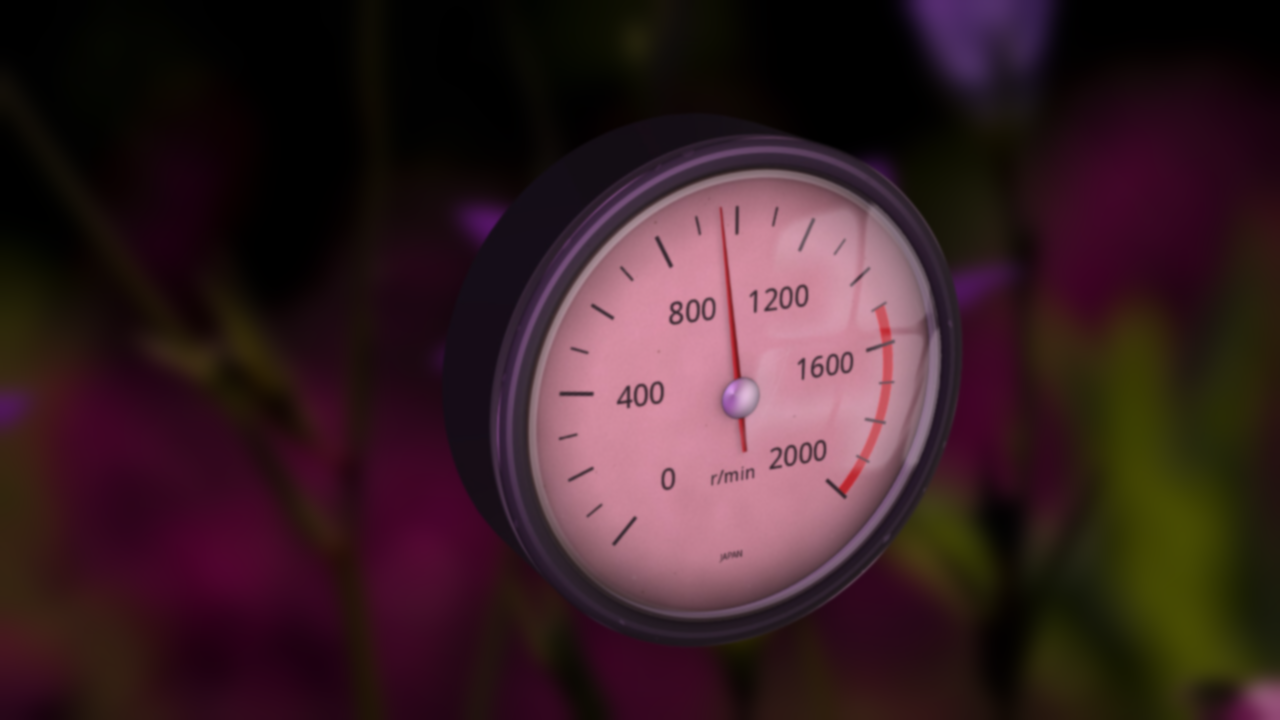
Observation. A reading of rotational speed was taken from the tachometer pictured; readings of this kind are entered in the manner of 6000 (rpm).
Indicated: 950 (rpm)
